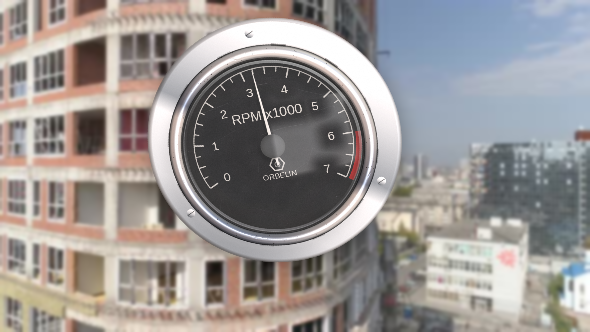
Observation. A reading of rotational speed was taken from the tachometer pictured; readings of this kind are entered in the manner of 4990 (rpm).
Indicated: 3250 (rpm)
